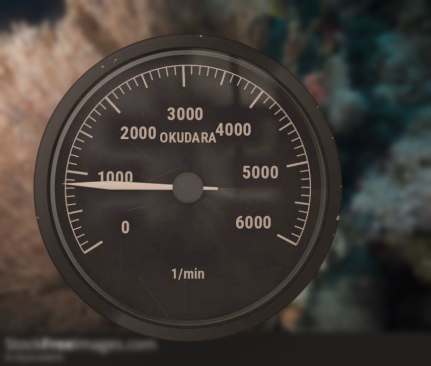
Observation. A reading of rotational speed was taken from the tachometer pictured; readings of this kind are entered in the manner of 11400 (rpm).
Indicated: 850 (rpm)
